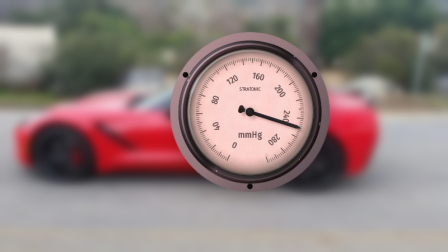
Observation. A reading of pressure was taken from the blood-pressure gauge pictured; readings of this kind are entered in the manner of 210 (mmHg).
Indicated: 250 (mmHg)
